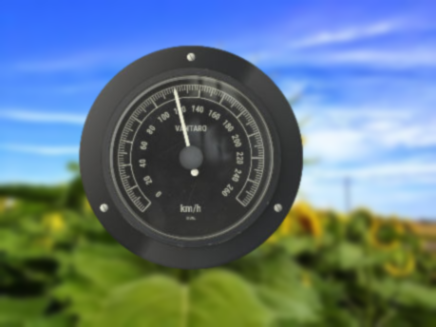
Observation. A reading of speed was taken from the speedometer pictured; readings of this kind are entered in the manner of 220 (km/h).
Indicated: 120 (km/h)
